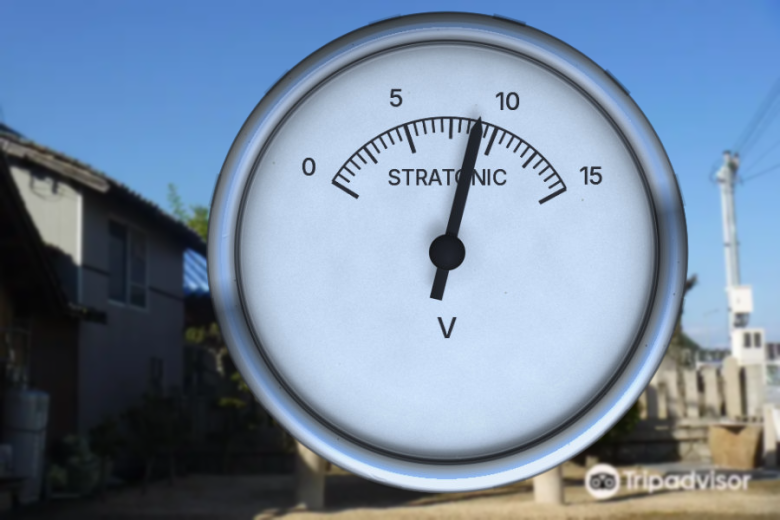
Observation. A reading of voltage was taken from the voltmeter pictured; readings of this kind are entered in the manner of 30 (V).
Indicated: 9 (V)
